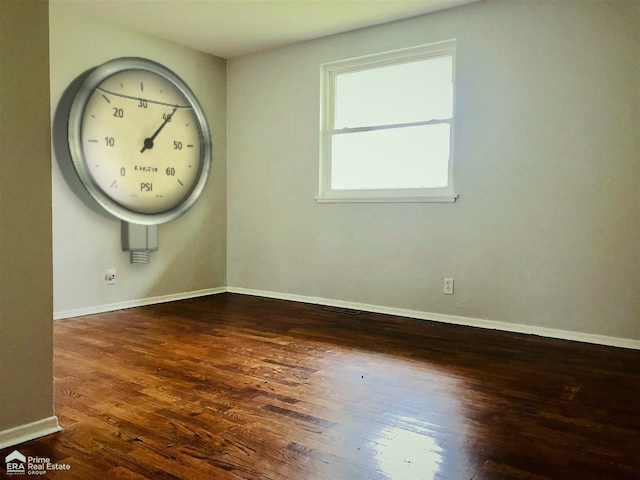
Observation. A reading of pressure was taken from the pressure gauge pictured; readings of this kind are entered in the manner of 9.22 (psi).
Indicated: 40 (psi)
